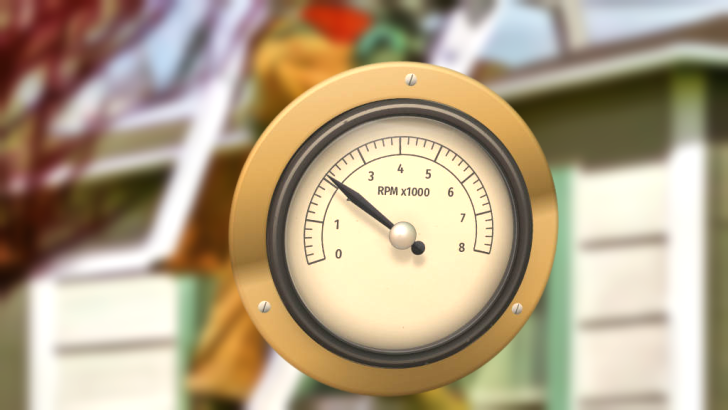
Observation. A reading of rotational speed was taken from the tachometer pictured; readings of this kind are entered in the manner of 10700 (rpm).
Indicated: 2100 (rpm)
